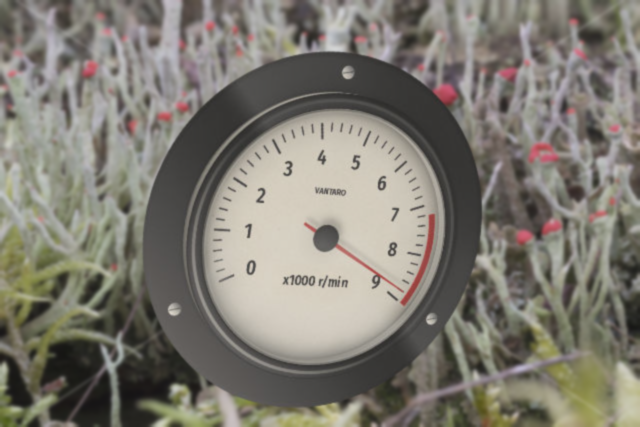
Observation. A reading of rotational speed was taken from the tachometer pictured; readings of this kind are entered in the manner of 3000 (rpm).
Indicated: 8800 (rpm)
